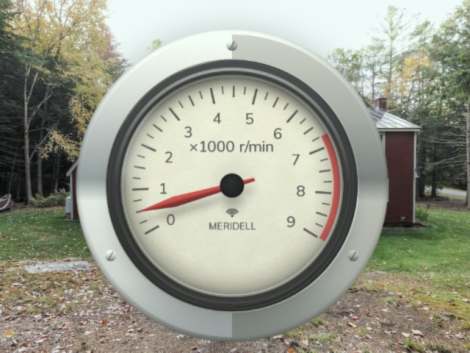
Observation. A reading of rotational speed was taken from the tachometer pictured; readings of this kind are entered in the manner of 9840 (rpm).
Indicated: 500 (rpm)
